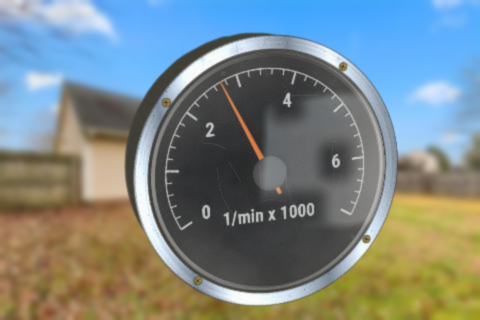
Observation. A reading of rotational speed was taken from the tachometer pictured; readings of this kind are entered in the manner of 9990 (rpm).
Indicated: 2700 (rpm)
